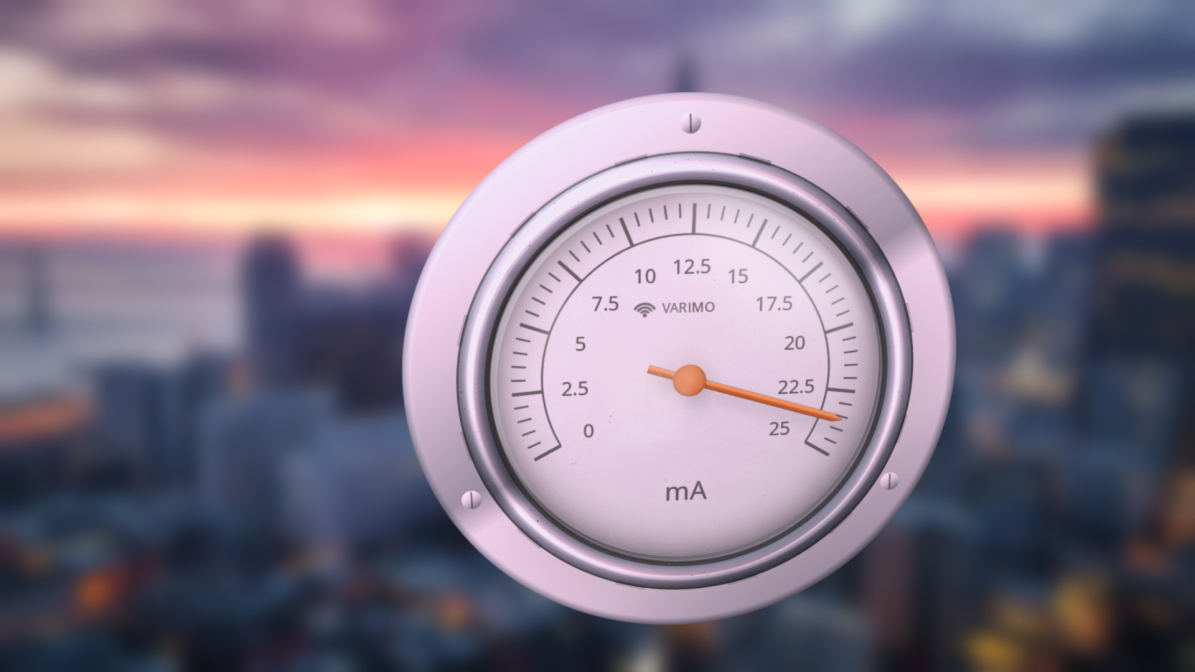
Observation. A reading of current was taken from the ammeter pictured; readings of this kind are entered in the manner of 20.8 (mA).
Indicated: 23.5 (mA)
